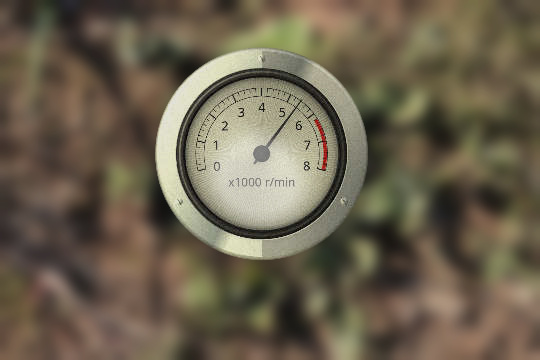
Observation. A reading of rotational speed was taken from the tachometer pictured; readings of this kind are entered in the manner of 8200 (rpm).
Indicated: 5400 (rpm)
